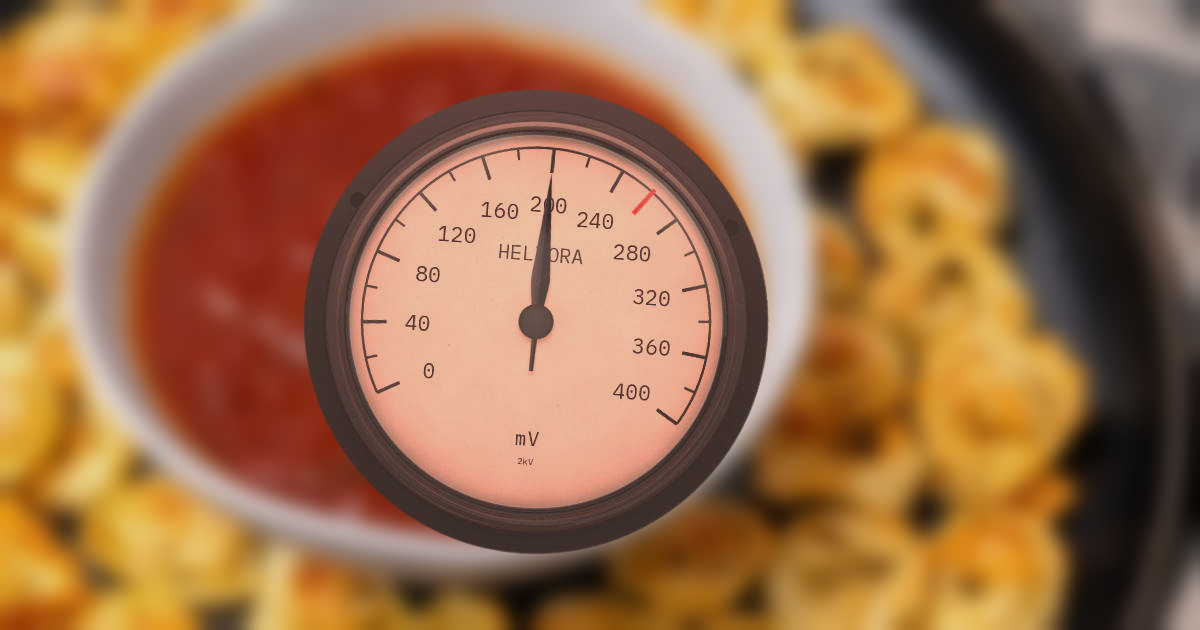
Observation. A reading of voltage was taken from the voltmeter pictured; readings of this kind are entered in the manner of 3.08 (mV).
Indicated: 200 (mV)
